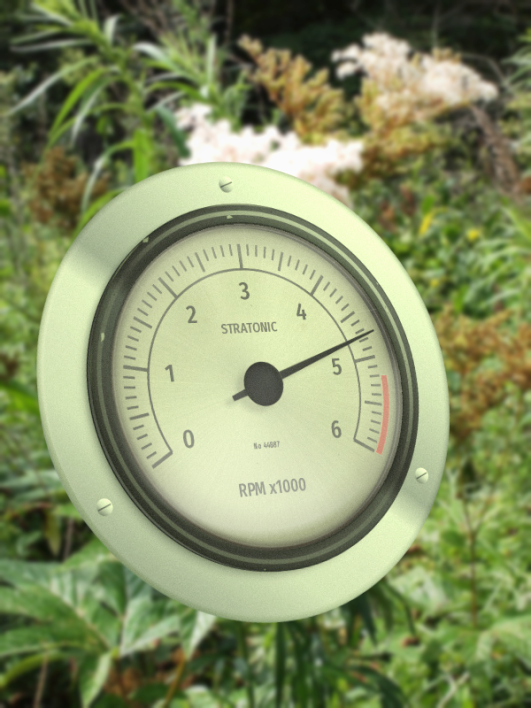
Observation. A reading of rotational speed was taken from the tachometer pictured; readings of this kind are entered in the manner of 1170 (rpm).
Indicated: 4750 (rpm)
